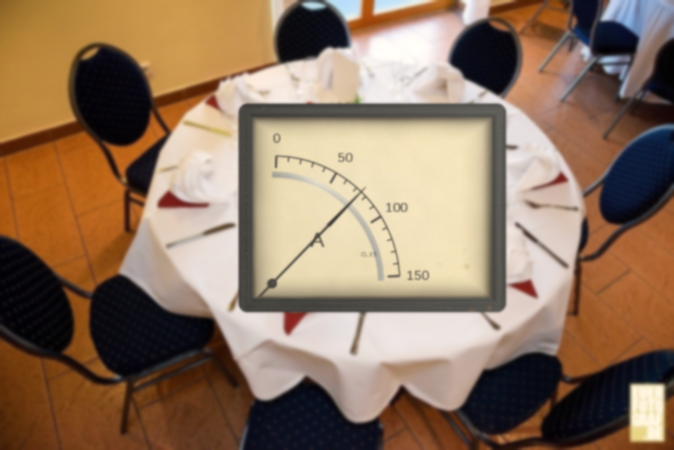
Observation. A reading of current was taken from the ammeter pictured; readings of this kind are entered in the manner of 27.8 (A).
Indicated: 75 (A)
